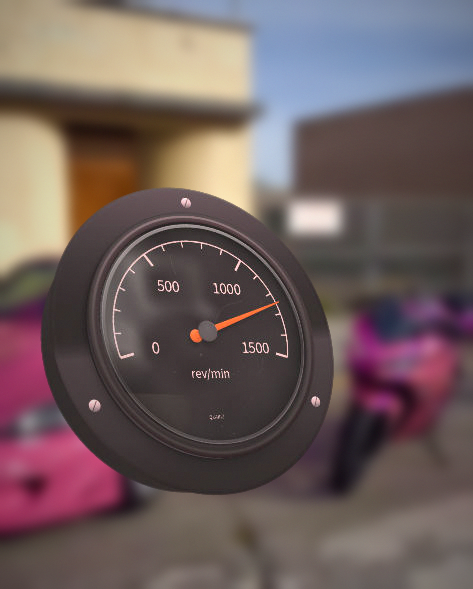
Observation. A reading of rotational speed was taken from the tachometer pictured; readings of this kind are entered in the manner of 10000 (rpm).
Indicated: 1250 (rpm)
